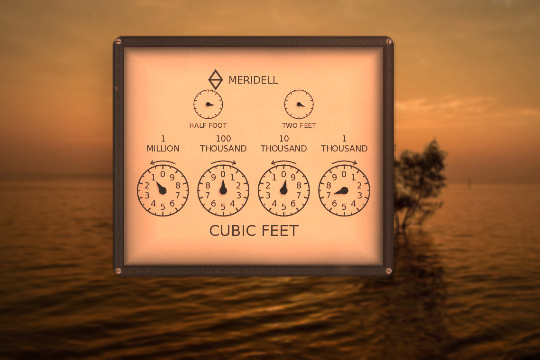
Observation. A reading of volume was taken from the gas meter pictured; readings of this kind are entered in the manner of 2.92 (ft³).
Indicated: 99700 (ft³)
